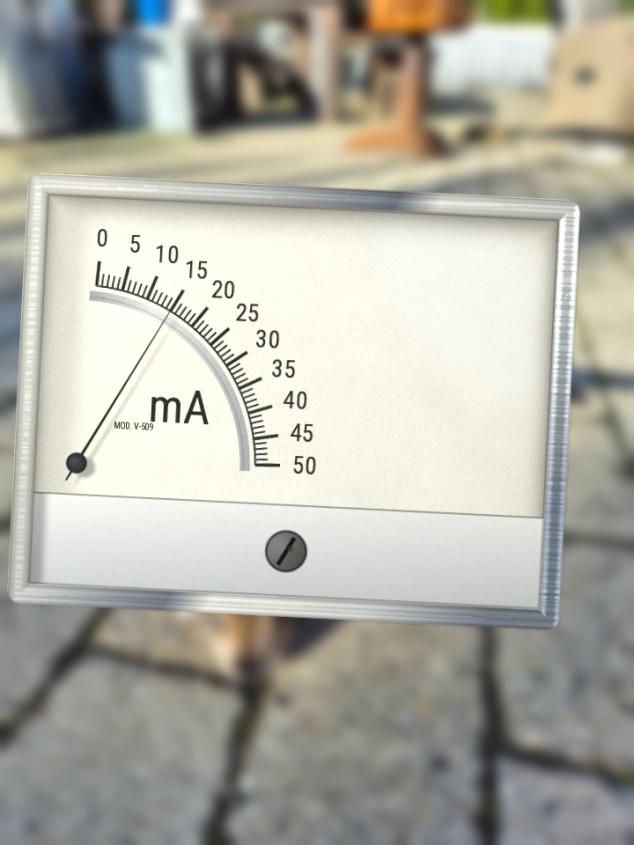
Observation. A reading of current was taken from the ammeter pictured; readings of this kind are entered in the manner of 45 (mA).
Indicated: 15 (mA)
